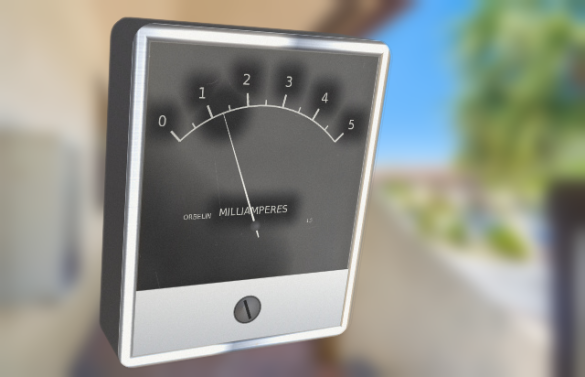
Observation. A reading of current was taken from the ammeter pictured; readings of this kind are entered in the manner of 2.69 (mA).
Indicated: 1.25 (mA)
